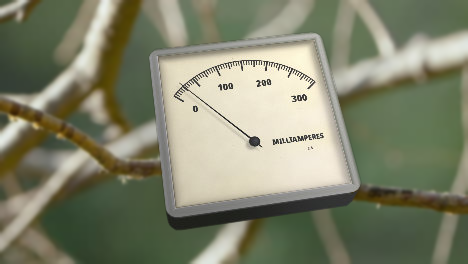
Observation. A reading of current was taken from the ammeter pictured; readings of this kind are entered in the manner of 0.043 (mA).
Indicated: 25 (mA)
